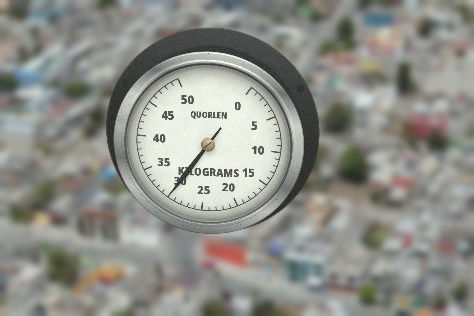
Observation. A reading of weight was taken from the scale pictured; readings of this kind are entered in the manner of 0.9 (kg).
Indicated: 30 (kg)
